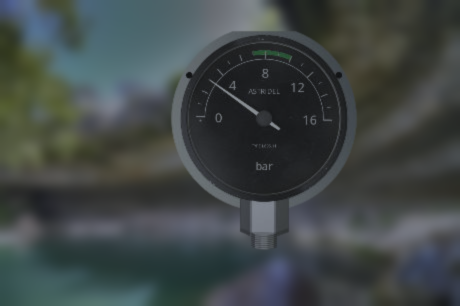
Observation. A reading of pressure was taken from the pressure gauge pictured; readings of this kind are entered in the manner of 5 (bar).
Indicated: 3 (bar)
